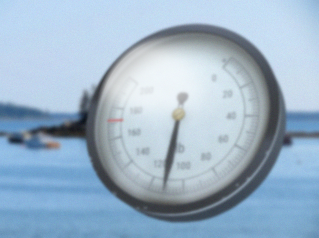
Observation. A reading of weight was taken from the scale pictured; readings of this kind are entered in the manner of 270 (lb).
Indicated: 110 (lb)
